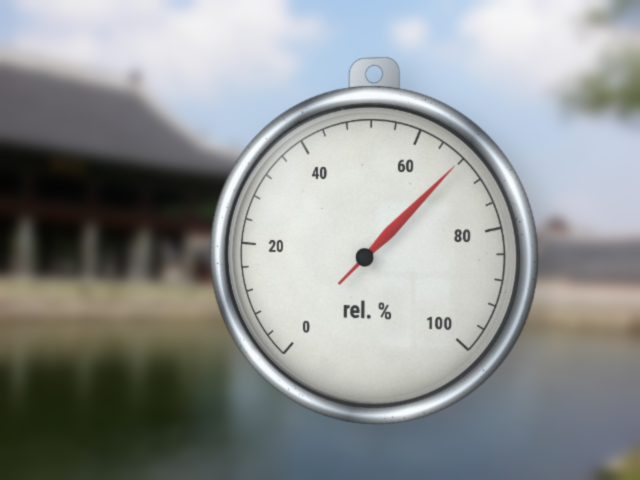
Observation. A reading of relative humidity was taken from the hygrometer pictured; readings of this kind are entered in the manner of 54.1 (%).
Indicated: 68 (%)
